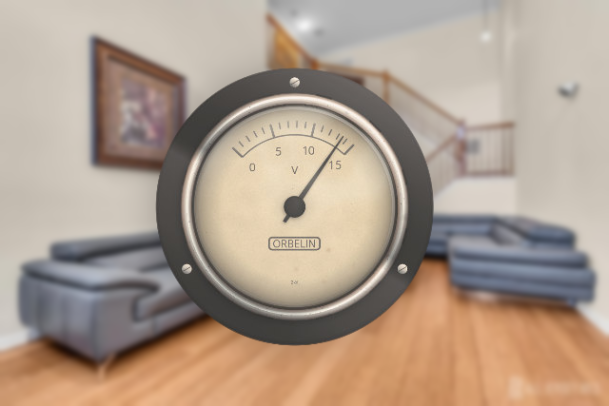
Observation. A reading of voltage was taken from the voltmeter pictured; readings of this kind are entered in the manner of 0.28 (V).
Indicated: 13.5 (V)
